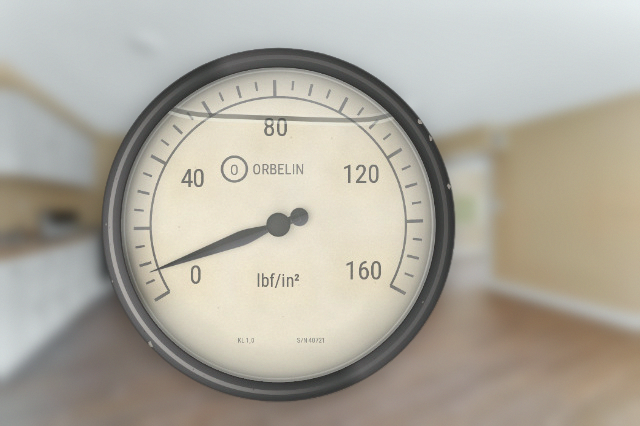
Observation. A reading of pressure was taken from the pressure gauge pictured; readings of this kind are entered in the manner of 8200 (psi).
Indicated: 7.5 (psi)
